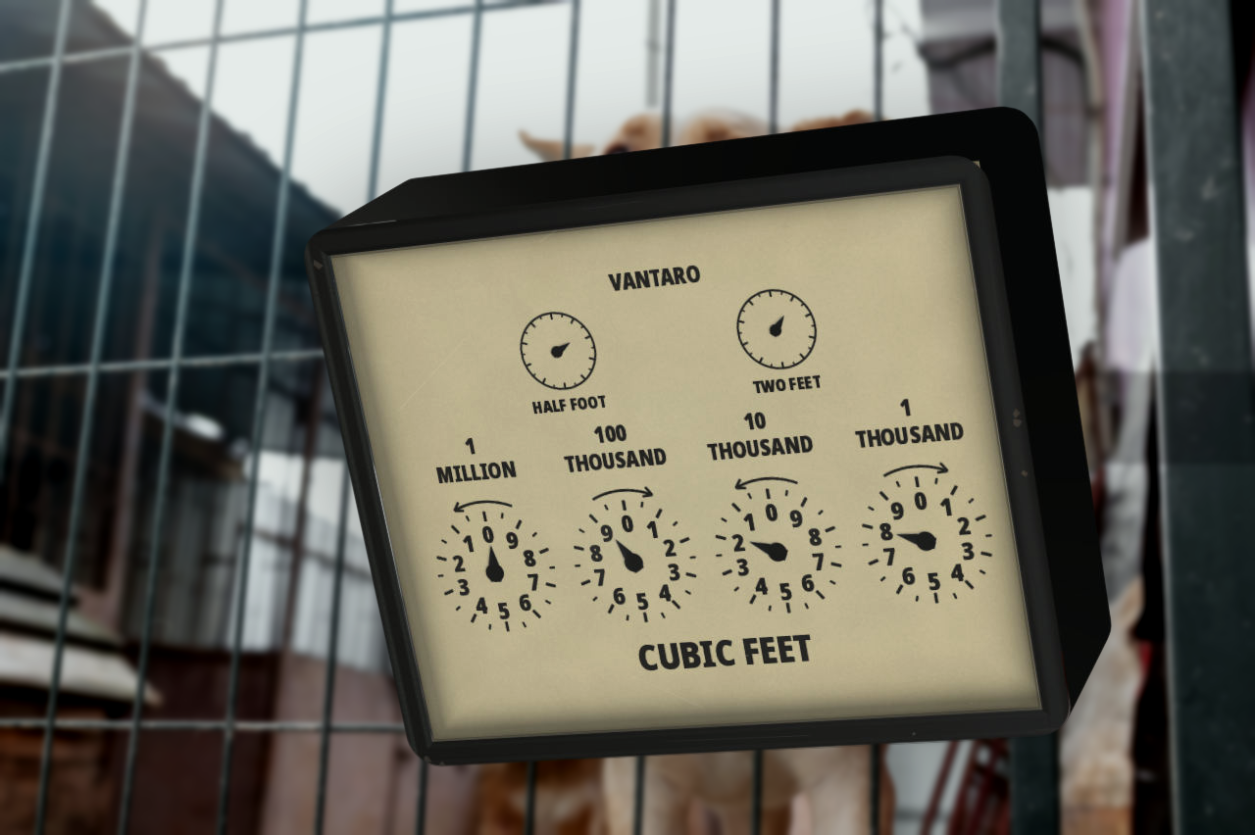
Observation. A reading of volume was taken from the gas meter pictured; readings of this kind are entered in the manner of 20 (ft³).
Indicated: 991800 (ft³)
